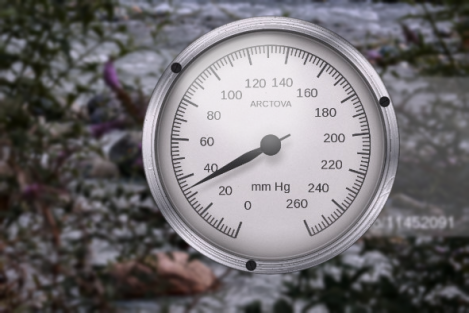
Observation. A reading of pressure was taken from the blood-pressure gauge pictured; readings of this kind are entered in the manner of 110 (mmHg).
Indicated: 34 (mmHg)
